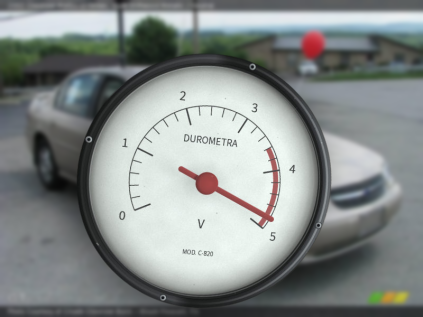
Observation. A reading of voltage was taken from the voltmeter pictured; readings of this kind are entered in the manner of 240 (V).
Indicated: 4.8 (V)
